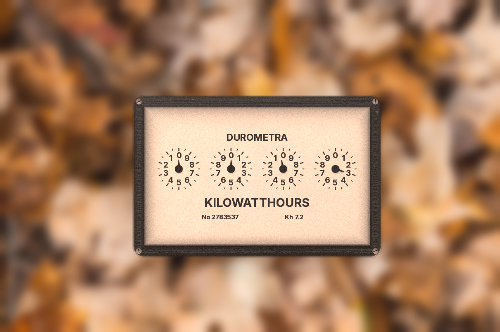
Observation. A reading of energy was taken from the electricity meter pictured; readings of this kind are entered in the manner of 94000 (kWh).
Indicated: 3 (kWh)
